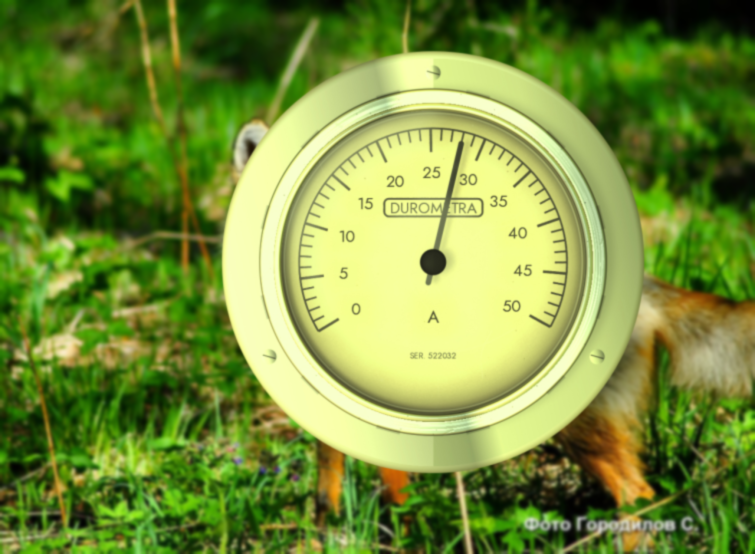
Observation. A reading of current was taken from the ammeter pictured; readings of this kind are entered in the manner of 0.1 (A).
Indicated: 28 (A)
